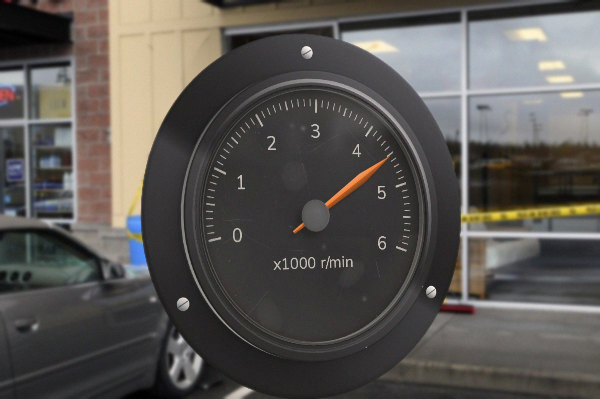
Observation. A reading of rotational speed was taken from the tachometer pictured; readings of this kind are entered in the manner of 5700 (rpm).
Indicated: 4500 (rpm)
